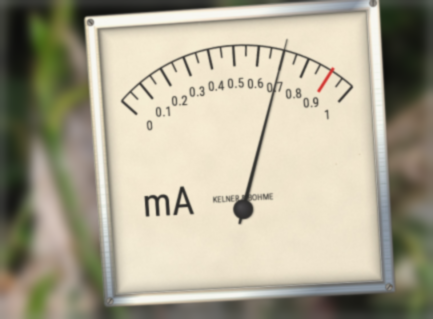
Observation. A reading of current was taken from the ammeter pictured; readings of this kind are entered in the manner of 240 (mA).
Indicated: 0.7 (mA)
